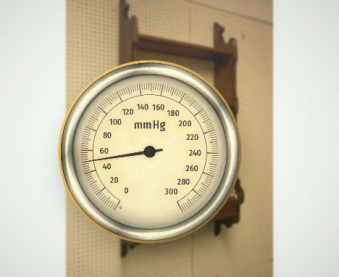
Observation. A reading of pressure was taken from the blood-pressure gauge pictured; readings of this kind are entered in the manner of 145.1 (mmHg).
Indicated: 50 (mmHg)
